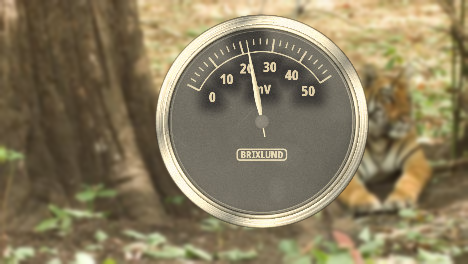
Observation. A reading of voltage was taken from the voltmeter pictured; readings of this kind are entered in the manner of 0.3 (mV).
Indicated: 22 (mV)
